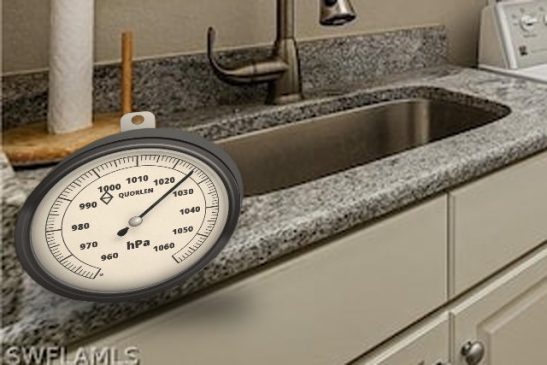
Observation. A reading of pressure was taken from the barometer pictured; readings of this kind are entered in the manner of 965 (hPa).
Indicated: 1025 (hPa)
